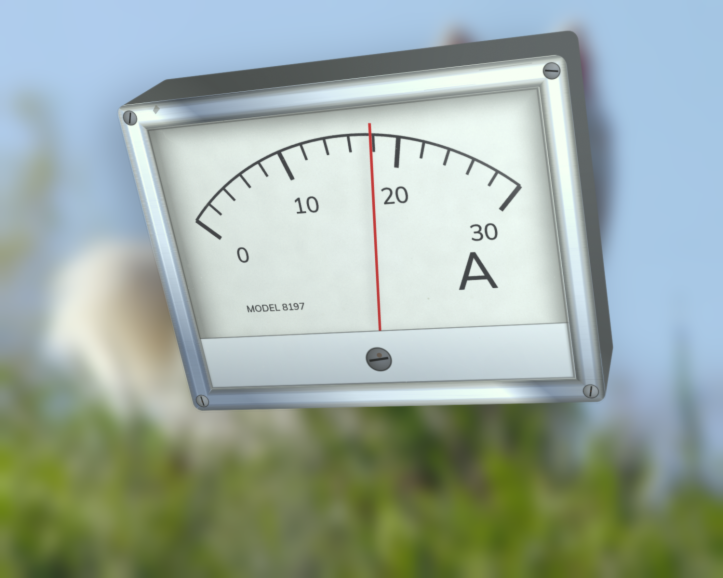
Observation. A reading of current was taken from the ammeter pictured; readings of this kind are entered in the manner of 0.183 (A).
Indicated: 18 (A)
